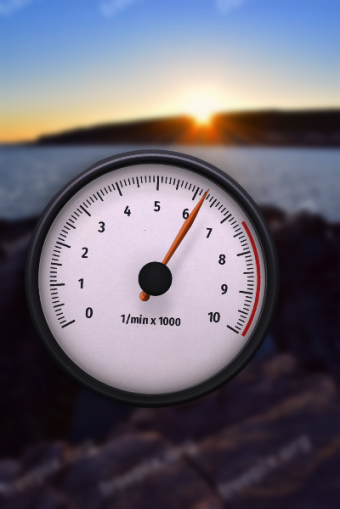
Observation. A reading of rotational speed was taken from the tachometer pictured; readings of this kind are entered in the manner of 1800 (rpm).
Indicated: 6200 (rpm)
